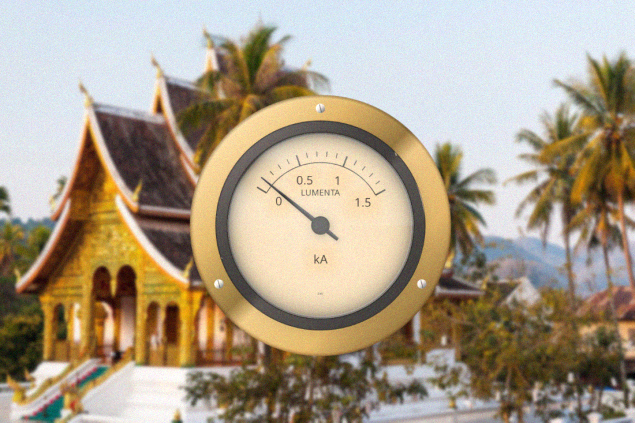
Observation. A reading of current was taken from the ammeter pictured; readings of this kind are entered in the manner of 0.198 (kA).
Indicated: 0.1 (kA)
